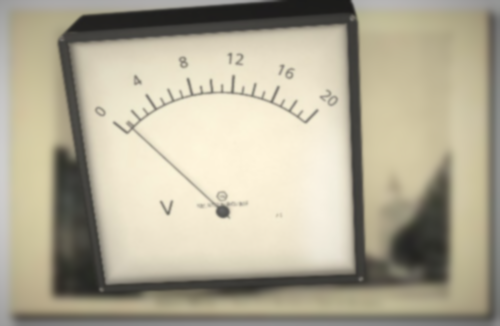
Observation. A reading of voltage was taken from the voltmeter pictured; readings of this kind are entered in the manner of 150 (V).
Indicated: 1 (V)
